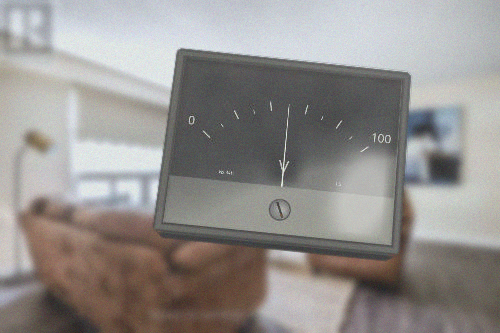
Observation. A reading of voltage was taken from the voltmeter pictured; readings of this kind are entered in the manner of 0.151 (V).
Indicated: 50 (V)
